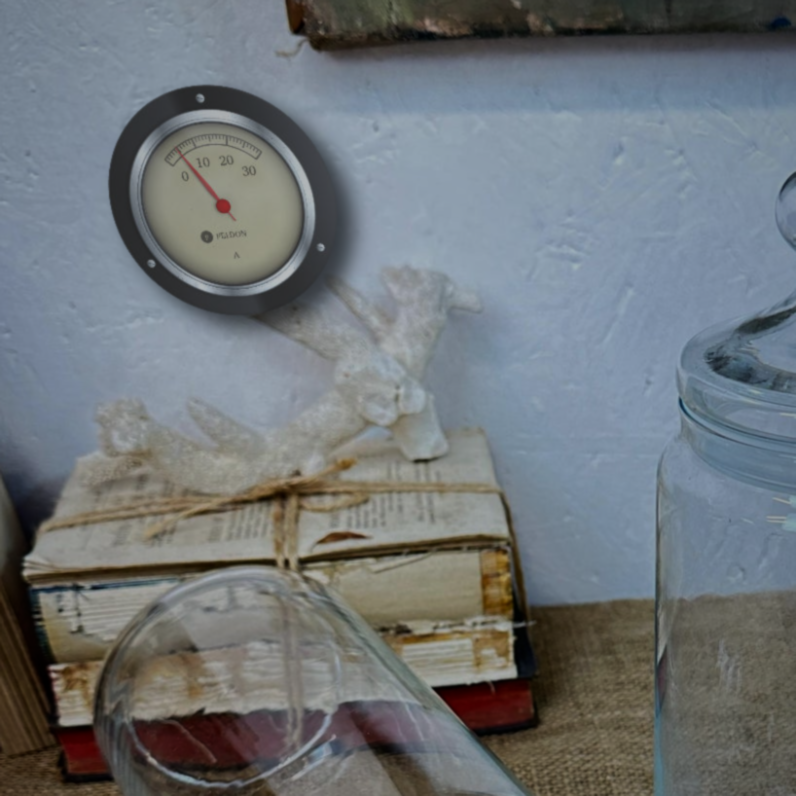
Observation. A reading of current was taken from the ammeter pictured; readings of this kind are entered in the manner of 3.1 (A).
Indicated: 5 (A)
